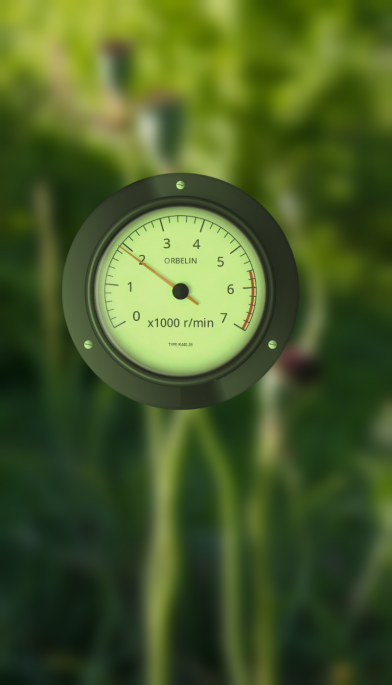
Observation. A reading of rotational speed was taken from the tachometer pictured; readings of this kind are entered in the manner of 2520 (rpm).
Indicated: 1900 (rpm)
